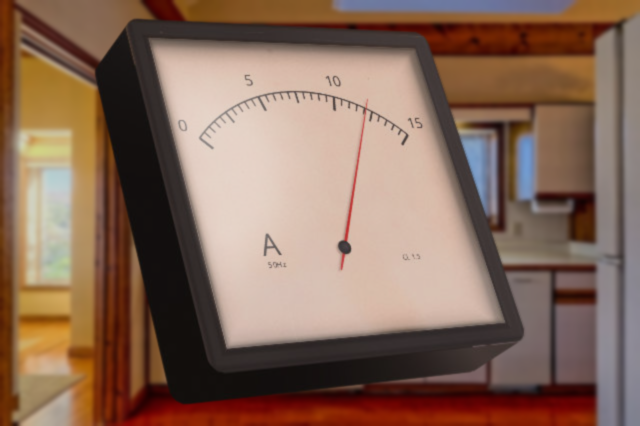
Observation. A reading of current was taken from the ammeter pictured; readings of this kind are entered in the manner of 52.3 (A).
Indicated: 12 (A)
